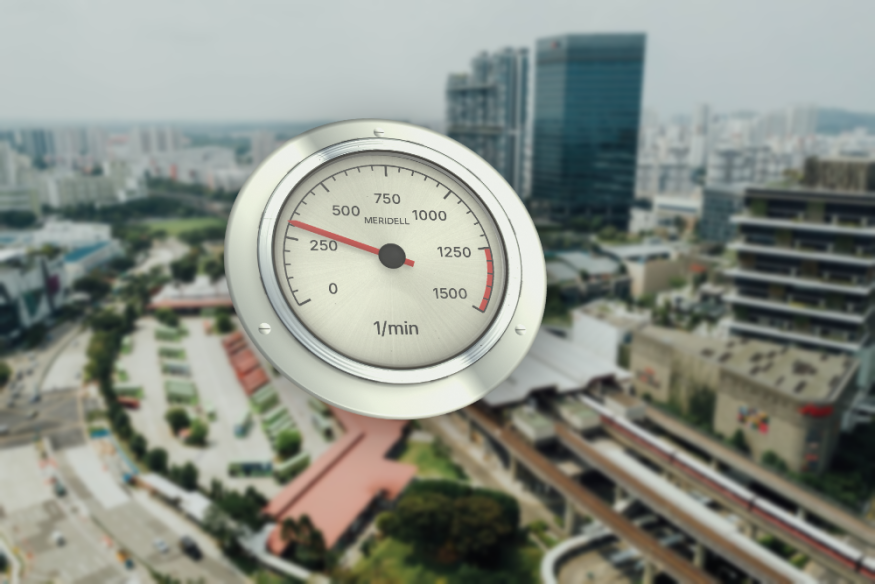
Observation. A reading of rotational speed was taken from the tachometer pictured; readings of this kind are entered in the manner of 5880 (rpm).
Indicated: 300 (rpm)
